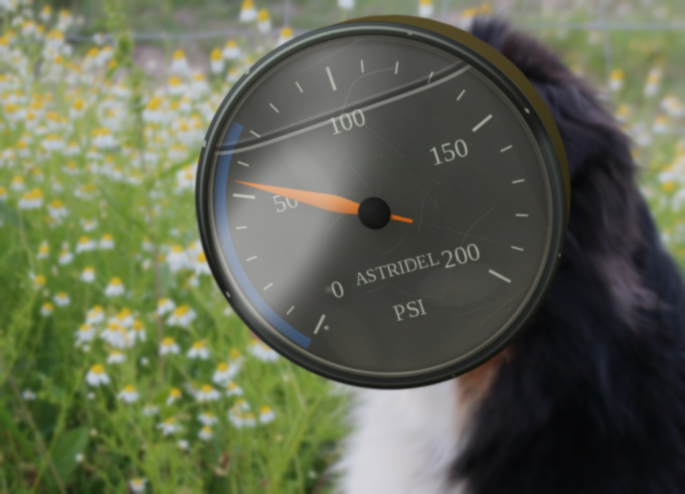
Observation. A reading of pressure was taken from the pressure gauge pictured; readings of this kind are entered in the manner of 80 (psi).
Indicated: 55 (psi)
